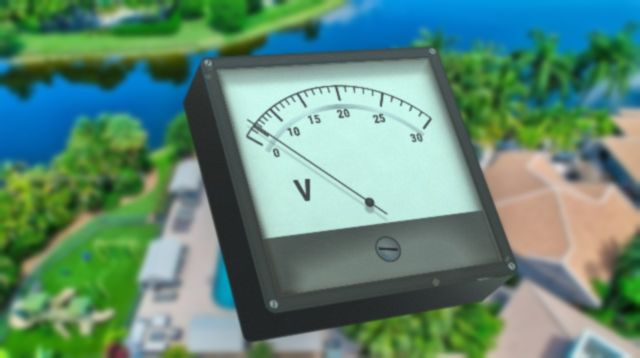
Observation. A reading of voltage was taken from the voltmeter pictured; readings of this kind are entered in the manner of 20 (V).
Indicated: 5 (V)
